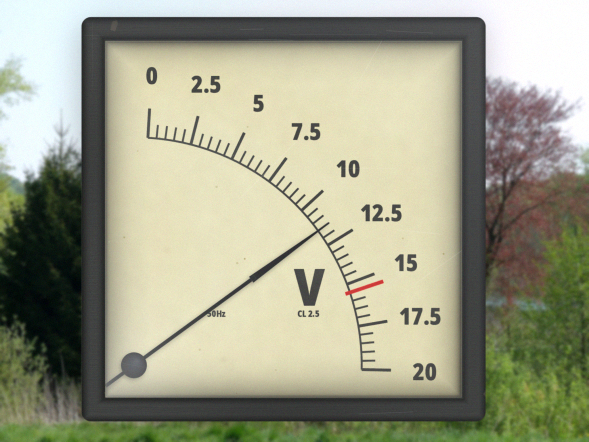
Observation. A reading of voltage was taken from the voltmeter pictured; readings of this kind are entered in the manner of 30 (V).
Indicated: 11.5 (V)
